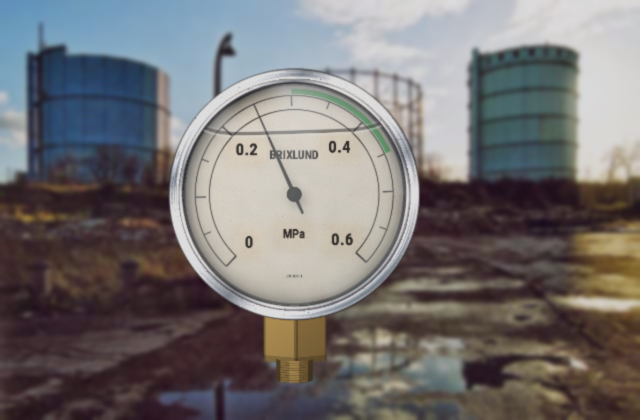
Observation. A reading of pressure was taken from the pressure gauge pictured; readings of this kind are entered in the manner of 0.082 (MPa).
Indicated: 0.25 (MPa)
